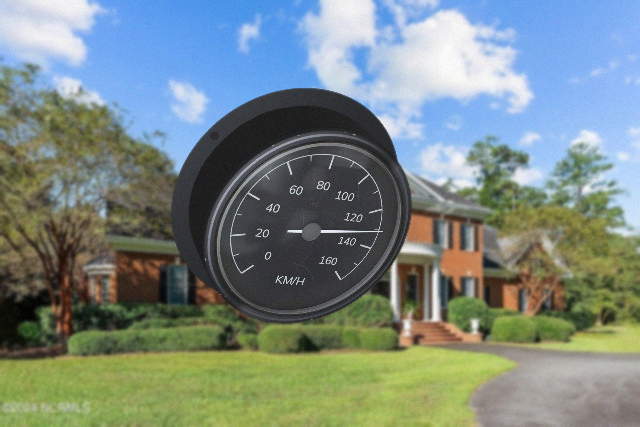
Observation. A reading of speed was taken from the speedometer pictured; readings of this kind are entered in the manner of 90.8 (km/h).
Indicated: 130 (km/h)
